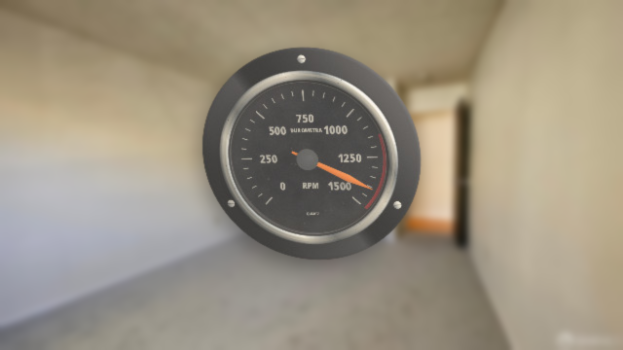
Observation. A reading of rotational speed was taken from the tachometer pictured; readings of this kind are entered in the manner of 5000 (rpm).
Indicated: 1400 (rpm)
